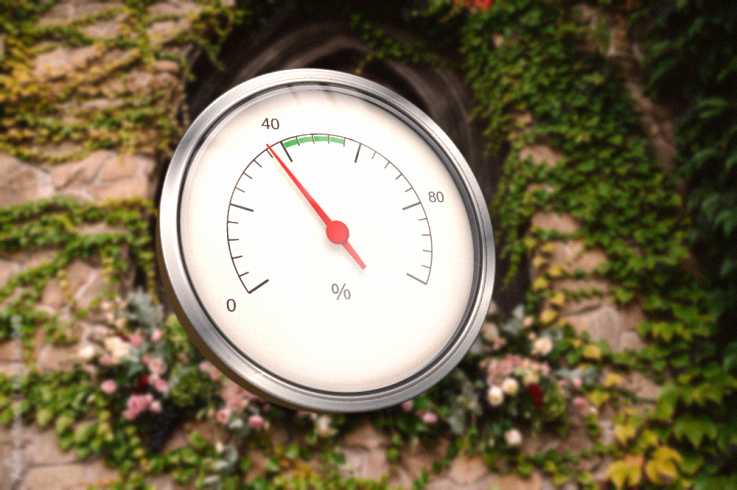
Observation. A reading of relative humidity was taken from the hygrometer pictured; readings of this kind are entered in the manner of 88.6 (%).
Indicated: 36 (%)
